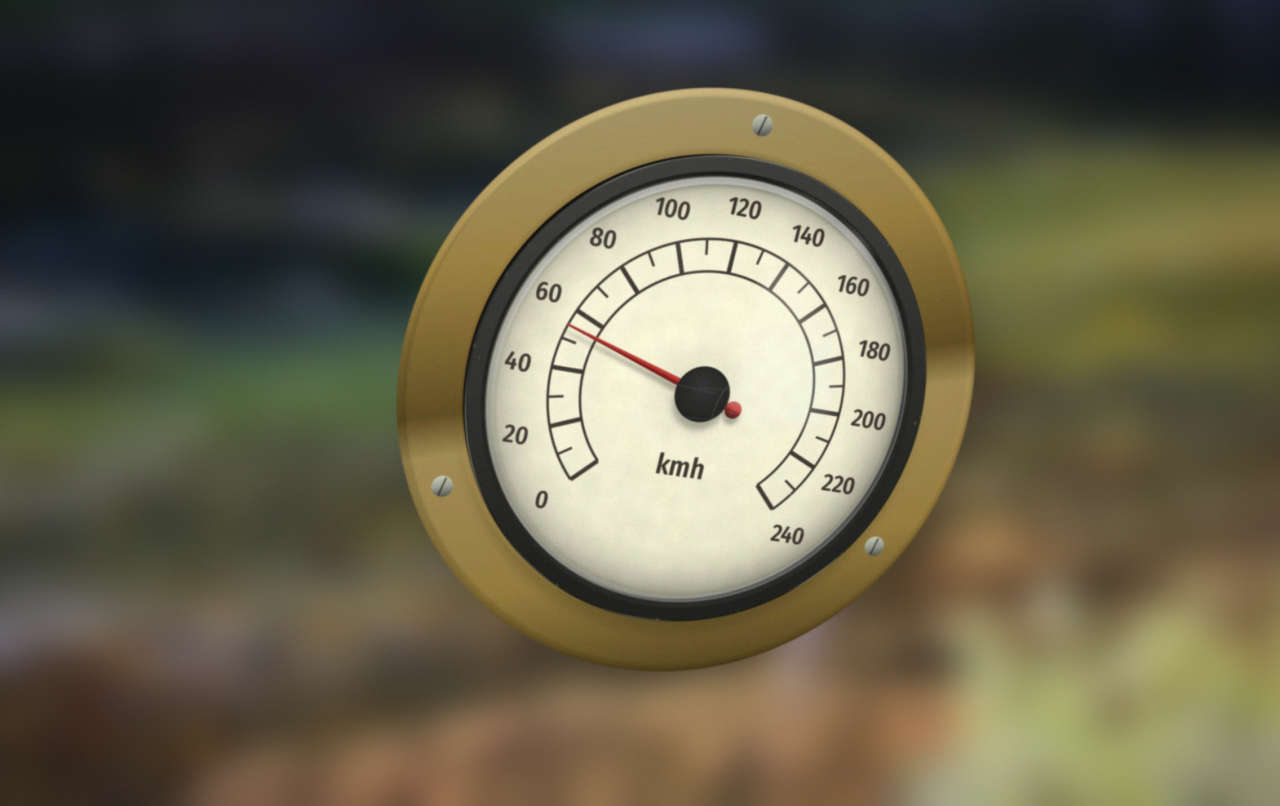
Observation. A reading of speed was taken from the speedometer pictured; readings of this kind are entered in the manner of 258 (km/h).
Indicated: 55 (km/h)
